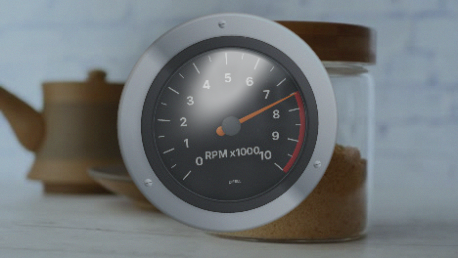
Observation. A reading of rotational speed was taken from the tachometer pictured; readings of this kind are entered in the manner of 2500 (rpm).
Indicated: 7500 (rpm)
